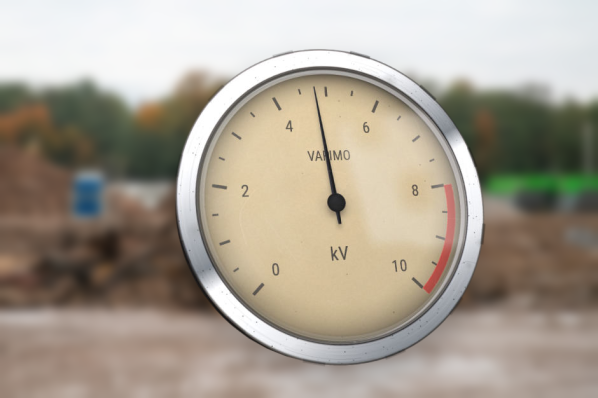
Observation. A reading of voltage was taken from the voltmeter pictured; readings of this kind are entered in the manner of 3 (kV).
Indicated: 4.75 (kV)
